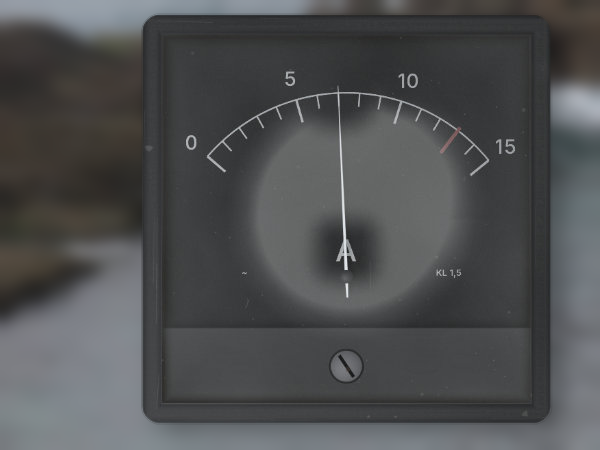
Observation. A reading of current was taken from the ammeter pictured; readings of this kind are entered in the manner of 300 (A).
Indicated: 7 (A)
